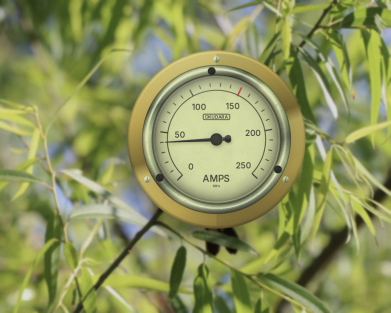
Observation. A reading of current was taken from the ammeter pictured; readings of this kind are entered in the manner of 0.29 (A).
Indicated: 40 (A)
